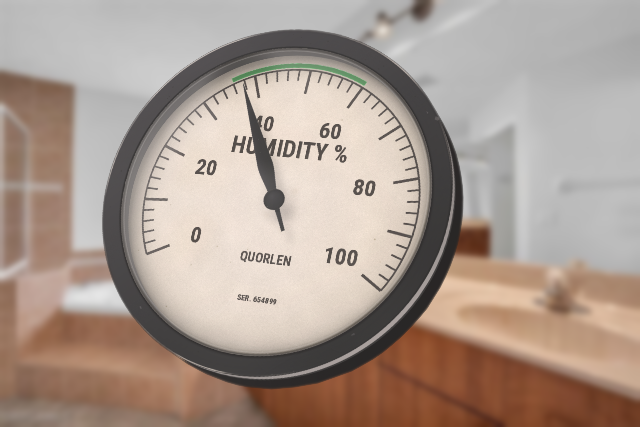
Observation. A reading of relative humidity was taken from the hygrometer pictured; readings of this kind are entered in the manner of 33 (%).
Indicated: 38 (%)
